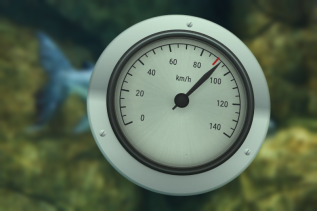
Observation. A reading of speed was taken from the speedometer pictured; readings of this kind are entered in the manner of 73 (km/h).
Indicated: 92.5 (km/h)
